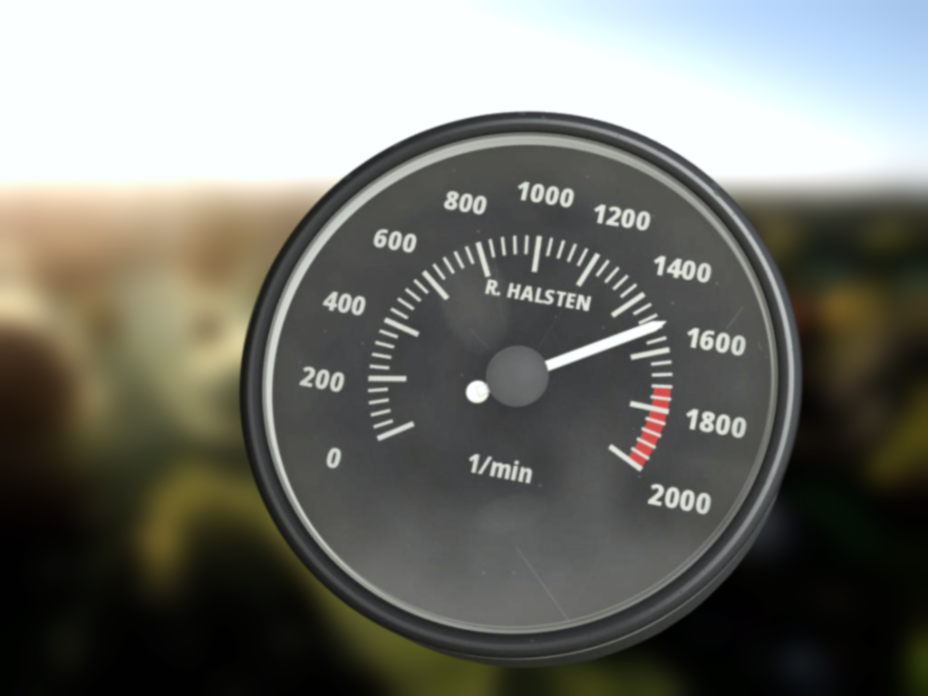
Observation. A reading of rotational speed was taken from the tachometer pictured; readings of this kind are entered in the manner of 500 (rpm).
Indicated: 1520 (rpm)
